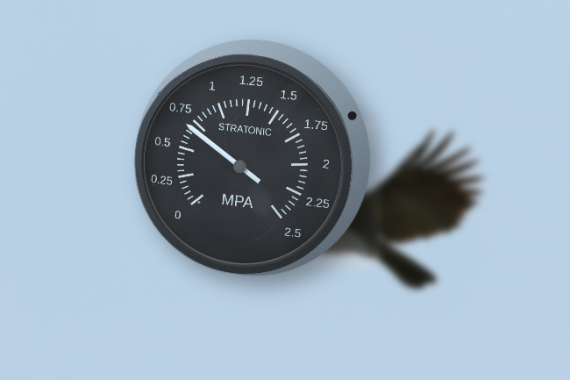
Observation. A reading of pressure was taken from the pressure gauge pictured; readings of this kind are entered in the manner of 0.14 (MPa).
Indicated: 0.7 (MPa)
